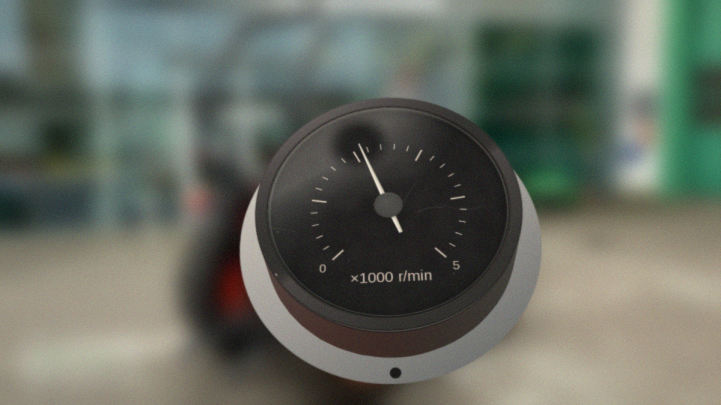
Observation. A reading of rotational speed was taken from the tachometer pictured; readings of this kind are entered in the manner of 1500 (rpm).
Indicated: 2100 (rpm)
